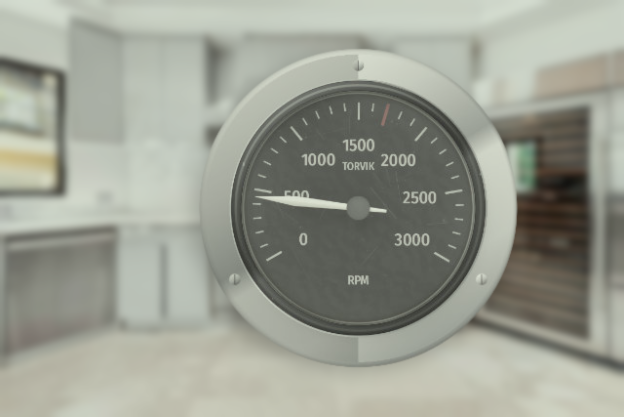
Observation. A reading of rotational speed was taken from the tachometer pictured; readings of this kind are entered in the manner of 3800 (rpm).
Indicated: 450 (rpm)
